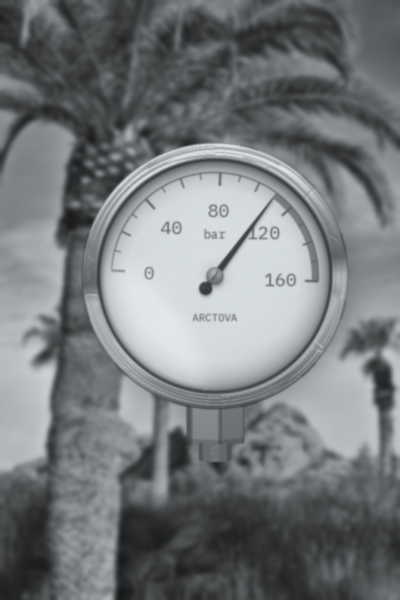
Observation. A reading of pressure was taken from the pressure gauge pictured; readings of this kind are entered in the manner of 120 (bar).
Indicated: 110 (bar)
